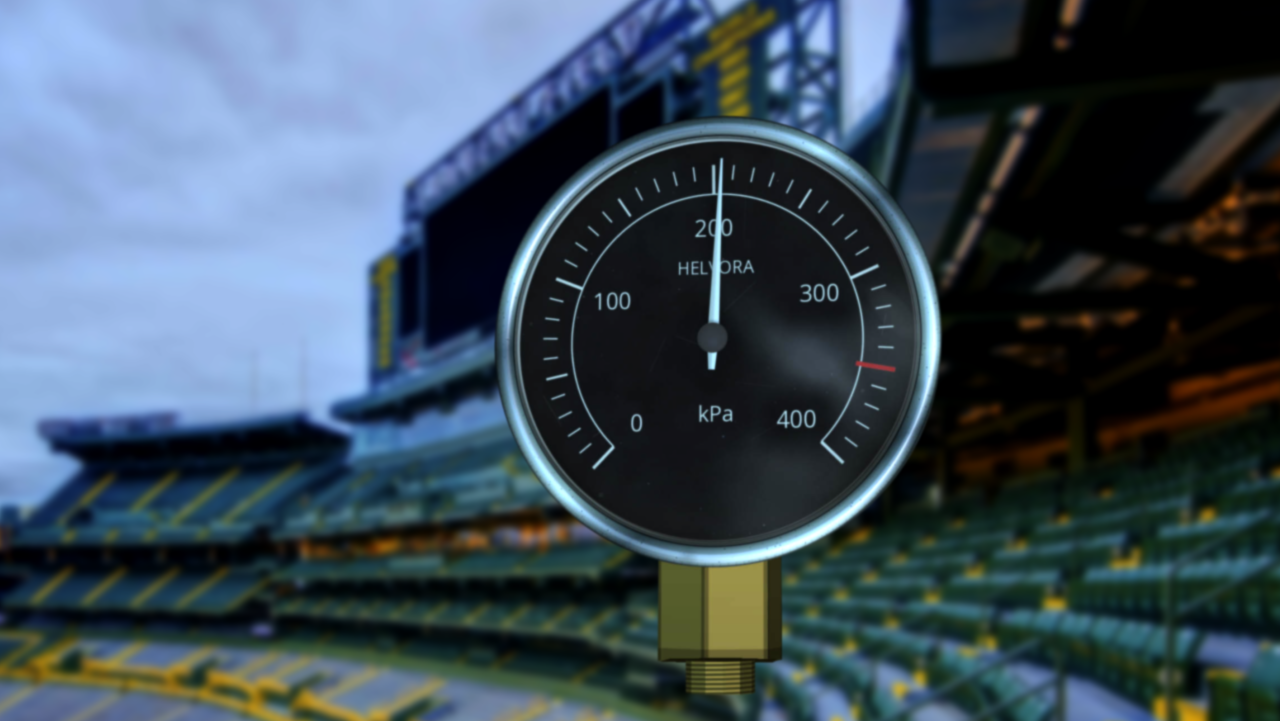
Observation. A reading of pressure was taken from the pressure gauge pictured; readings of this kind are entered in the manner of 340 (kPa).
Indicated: 205 (kPa)
